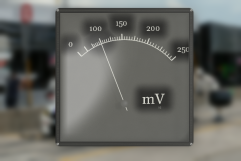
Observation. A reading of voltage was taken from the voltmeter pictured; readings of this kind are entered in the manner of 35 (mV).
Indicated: 100 (mV)
